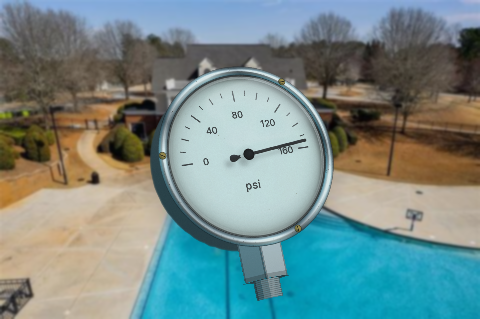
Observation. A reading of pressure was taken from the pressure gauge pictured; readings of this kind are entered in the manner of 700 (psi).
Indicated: 155 (psi)
